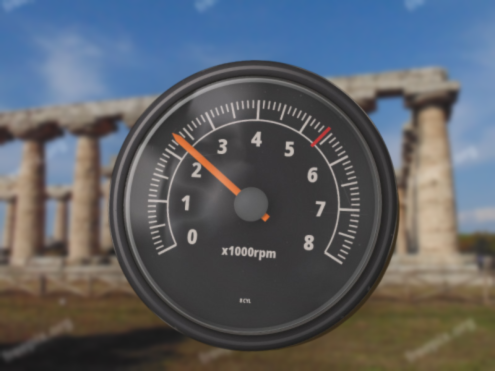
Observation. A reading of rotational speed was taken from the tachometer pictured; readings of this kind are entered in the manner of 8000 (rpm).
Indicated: 2300 (rpm)
